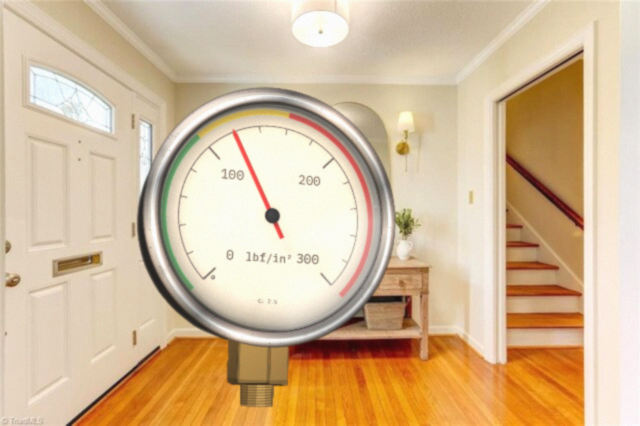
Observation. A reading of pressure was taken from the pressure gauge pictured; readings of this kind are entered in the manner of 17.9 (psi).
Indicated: 120 (psi)
